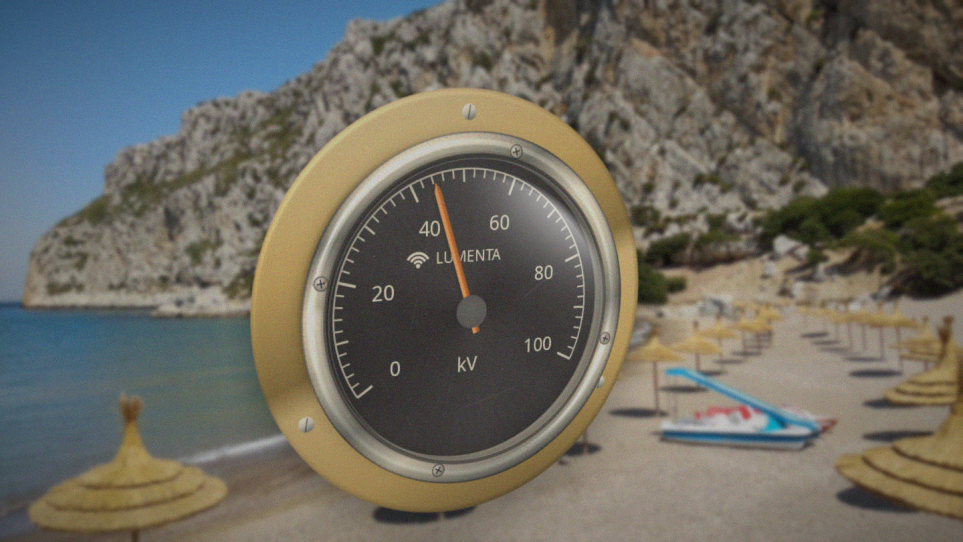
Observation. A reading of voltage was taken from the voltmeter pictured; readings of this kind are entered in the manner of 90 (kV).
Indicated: 44 (kV)
